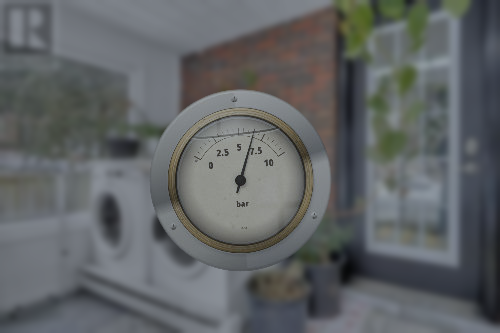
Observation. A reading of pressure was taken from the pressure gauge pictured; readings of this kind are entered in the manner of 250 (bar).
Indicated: 6.5 (bar)
